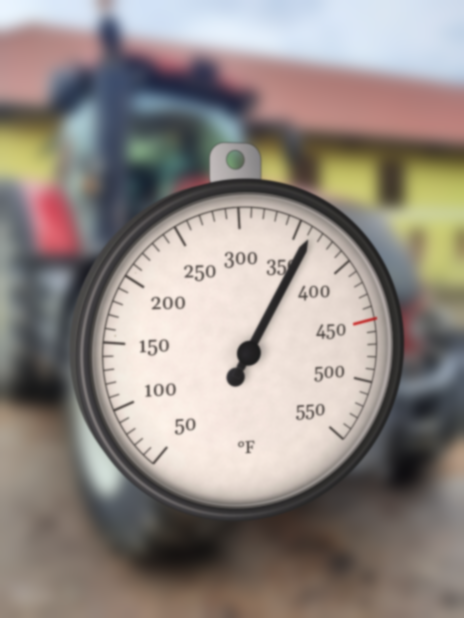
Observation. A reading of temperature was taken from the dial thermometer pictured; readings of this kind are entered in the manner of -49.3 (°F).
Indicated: 360 (°F)
